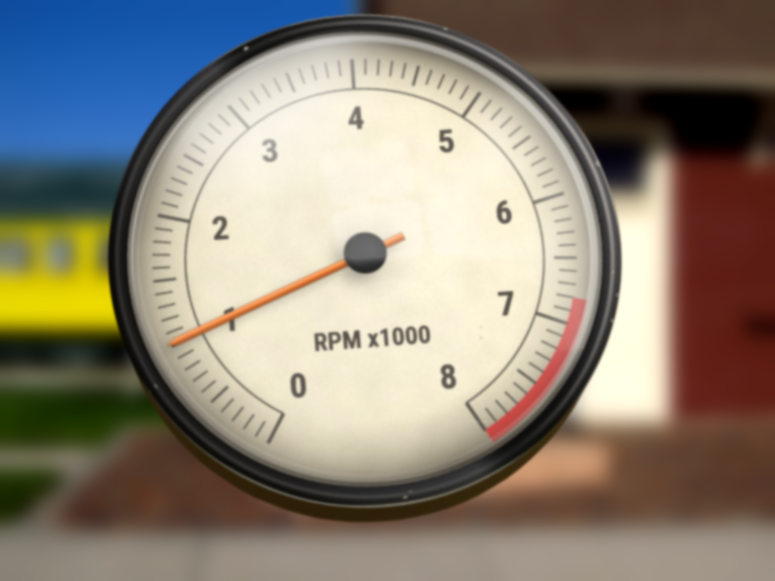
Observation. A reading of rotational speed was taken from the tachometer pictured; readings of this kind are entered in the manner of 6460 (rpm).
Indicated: 1000 (rpm)
